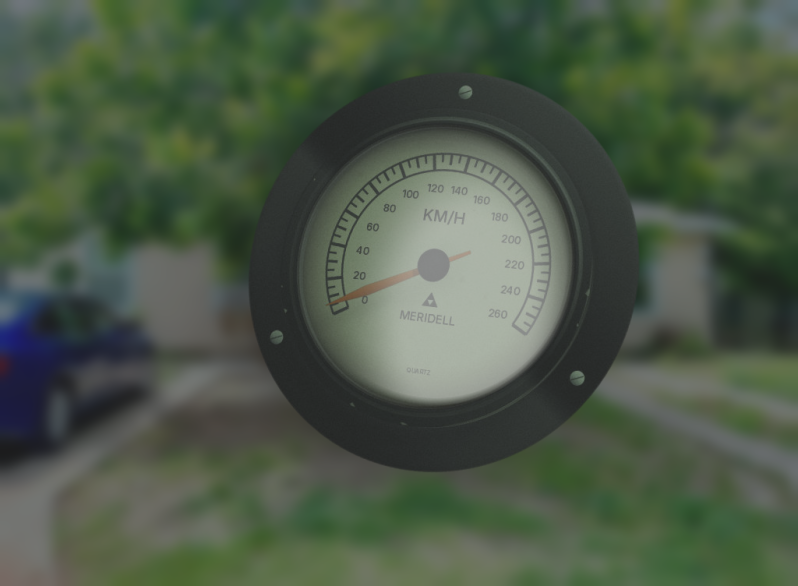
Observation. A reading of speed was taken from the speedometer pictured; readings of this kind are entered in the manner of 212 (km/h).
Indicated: 5 (km/h)
